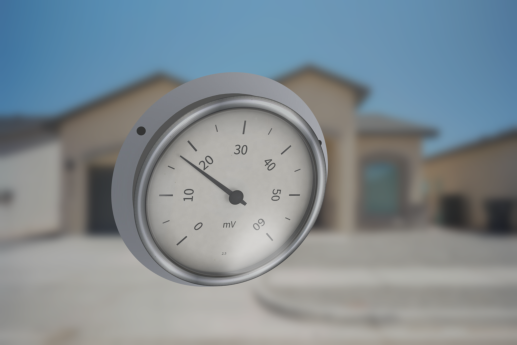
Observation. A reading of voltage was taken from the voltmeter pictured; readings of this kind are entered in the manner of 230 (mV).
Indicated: 17.5 (mV)
